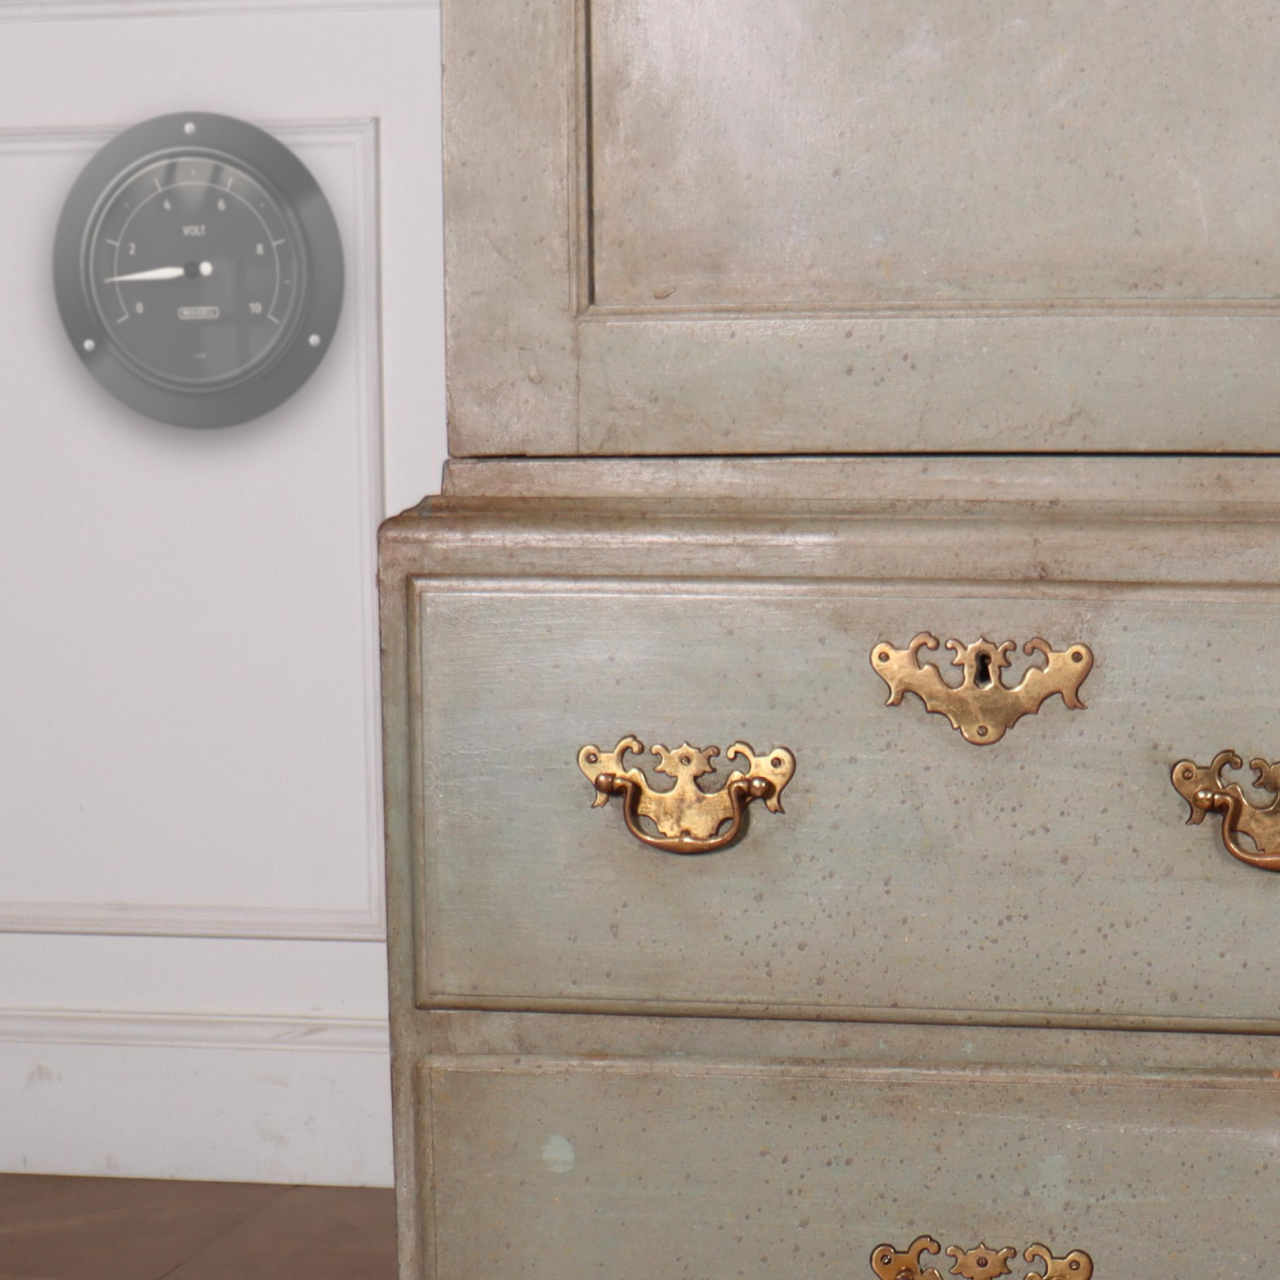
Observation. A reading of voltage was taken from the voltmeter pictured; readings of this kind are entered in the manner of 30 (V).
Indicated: 1 (V)
